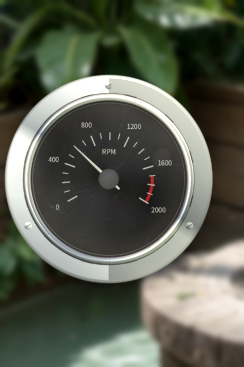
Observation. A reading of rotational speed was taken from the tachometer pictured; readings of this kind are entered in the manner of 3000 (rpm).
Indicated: 600 (rpm)
